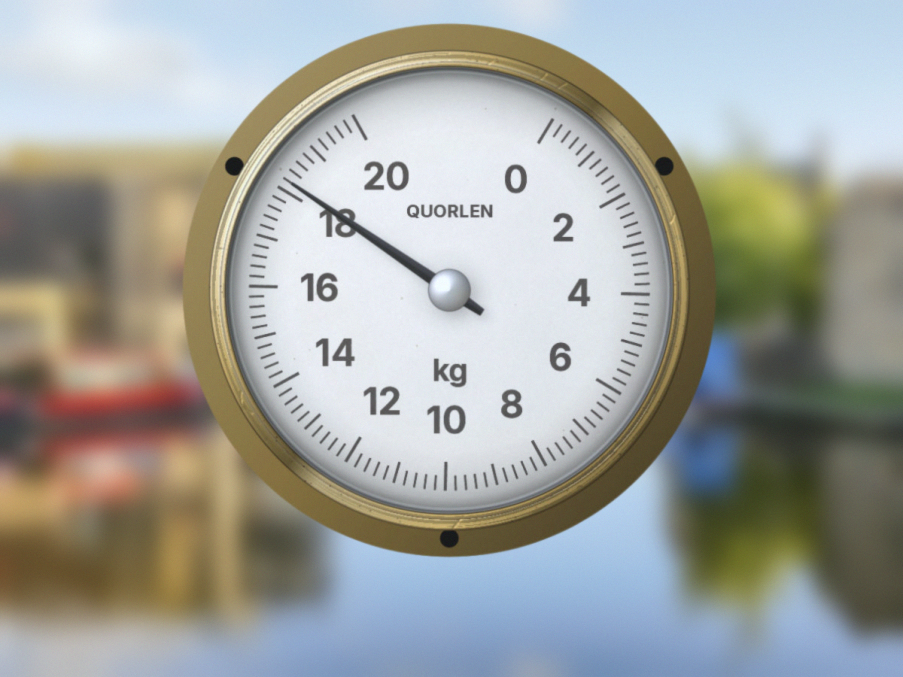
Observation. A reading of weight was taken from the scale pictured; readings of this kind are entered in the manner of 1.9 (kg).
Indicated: 18.2 (kg)
